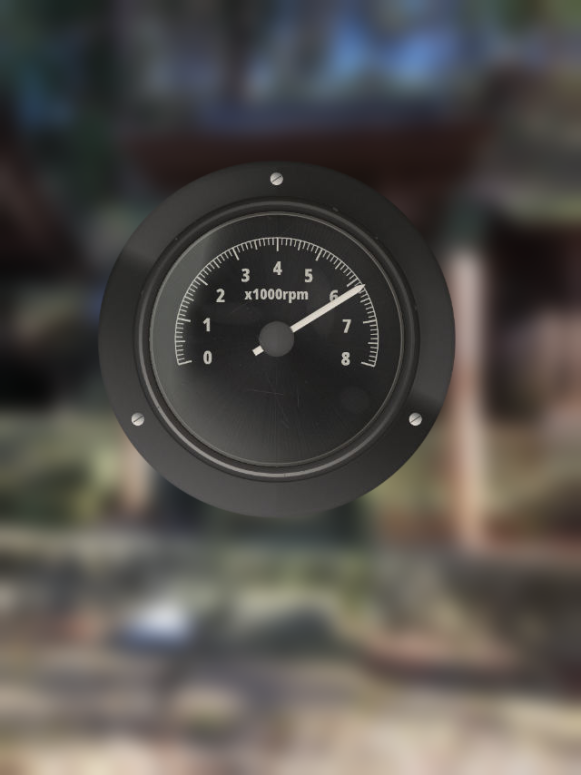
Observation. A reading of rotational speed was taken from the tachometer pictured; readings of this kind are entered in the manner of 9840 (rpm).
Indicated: 6200 (rpm)
